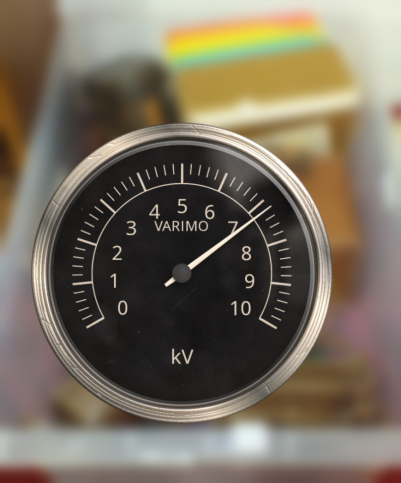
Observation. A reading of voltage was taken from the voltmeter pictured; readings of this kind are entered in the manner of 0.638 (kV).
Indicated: 7.2 (kV)
